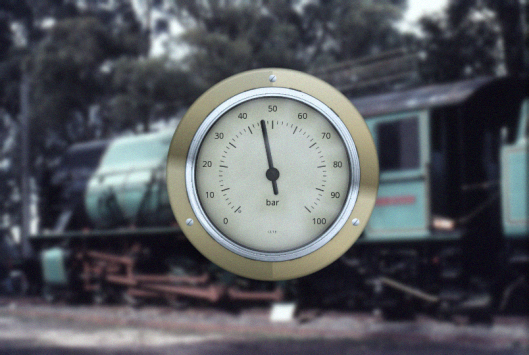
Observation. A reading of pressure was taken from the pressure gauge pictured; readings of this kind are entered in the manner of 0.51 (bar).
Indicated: 46 (bar)
